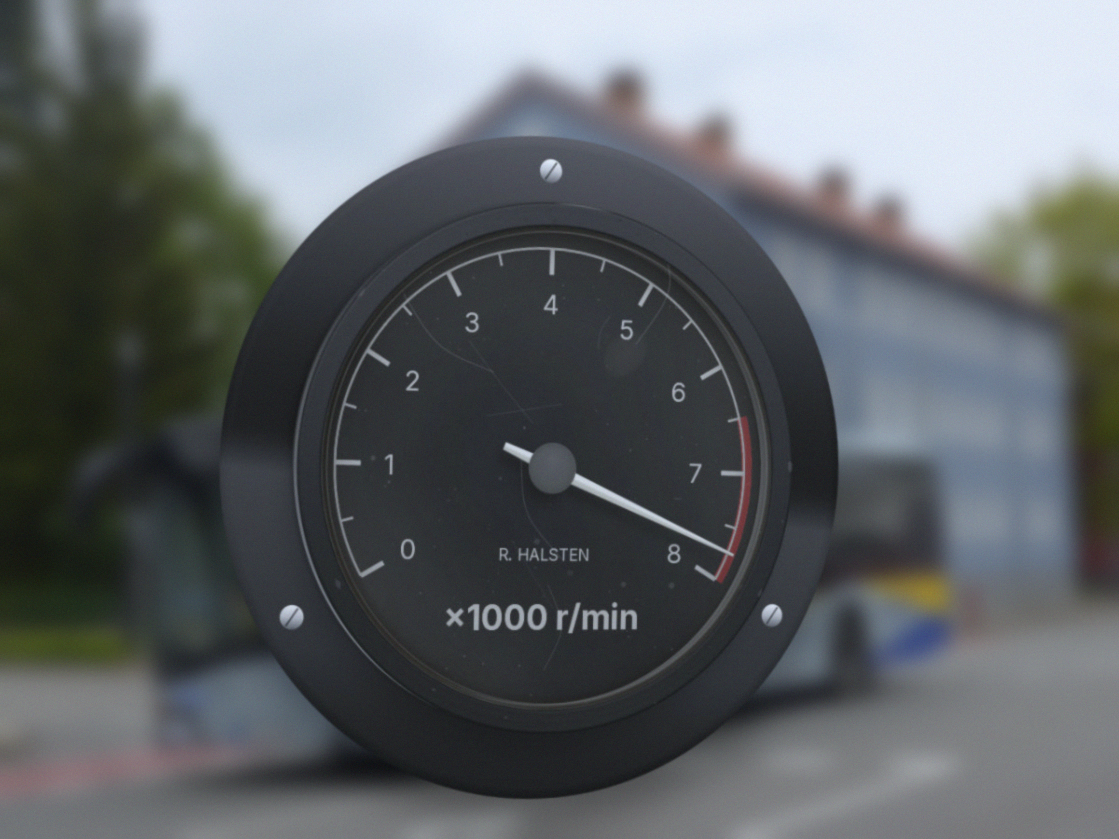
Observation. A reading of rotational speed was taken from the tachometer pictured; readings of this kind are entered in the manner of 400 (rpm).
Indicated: 7750 (rpm)
